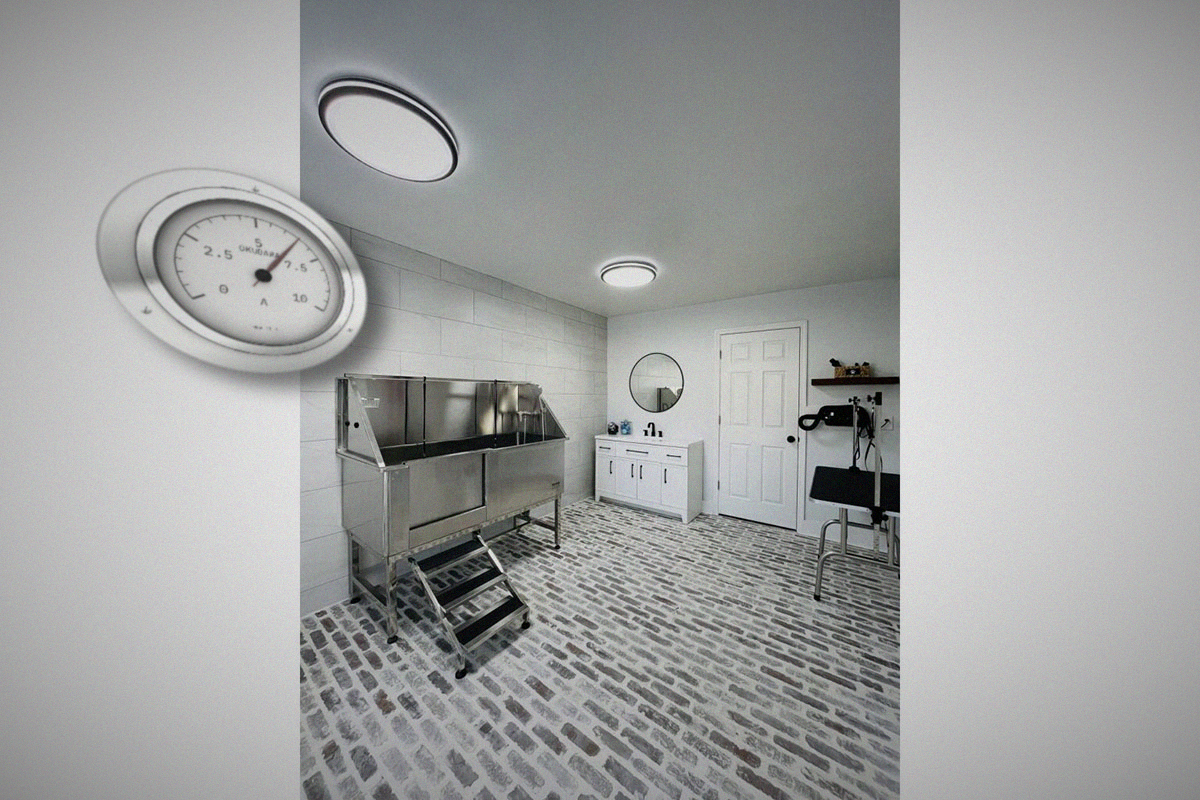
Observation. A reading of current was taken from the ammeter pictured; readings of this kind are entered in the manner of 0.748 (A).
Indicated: 6.5 (A)
